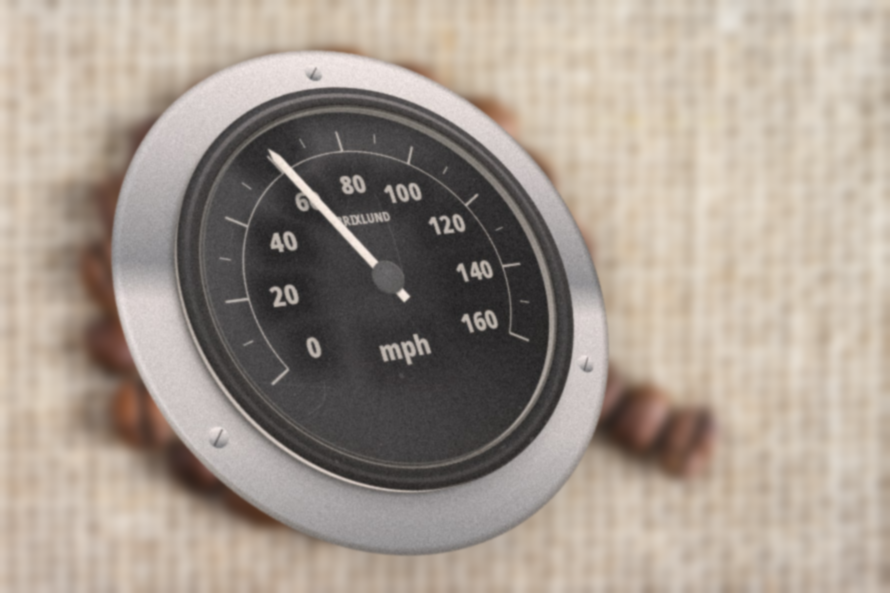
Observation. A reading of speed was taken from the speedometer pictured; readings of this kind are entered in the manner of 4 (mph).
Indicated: 60 (mph)
